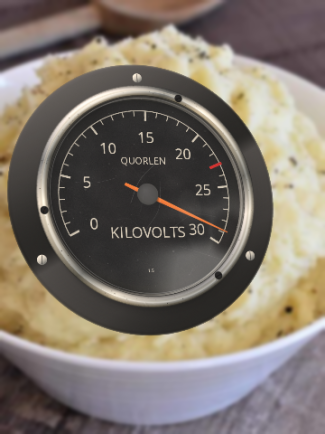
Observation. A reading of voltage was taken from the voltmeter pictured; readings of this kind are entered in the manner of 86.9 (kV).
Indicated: 29 (kV)
